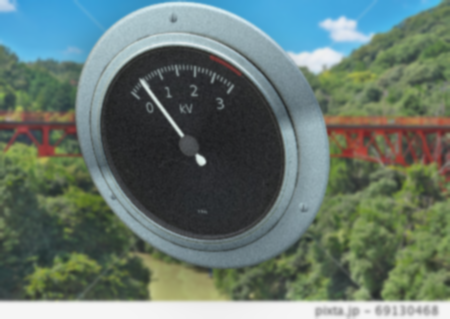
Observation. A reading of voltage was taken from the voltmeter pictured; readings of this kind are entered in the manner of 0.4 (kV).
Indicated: 0.5 (kV)
